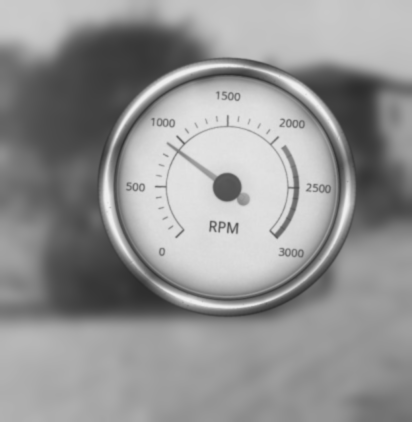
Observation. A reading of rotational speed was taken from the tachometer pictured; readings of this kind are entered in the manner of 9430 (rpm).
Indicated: 900 (rpm)
